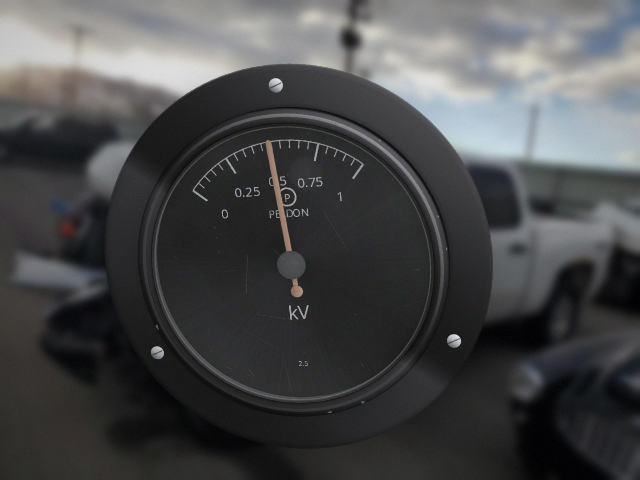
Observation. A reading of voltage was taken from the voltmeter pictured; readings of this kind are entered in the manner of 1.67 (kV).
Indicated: 0.5 (kV)
